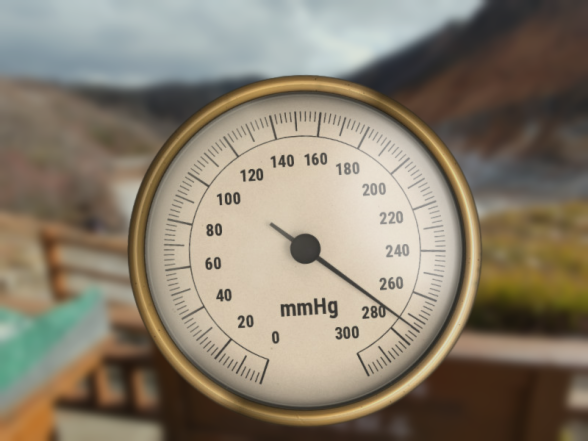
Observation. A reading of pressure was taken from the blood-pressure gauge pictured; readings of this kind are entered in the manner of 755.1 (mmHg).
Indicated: 274 (mmHg)
